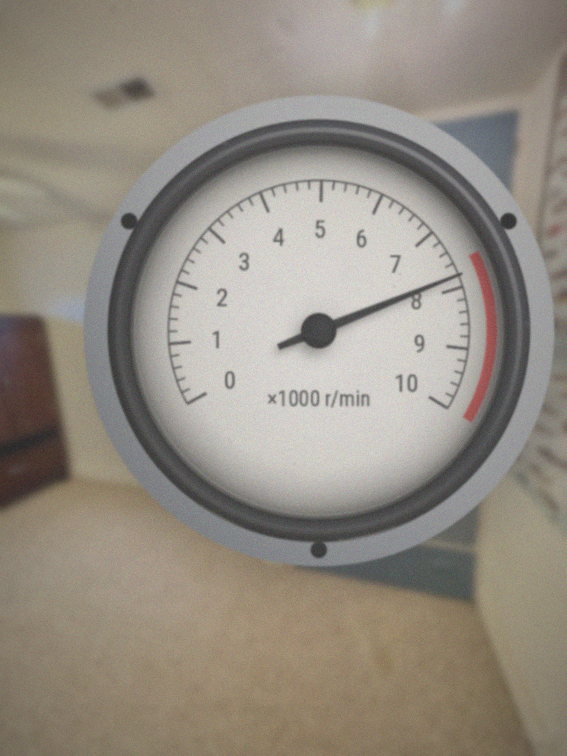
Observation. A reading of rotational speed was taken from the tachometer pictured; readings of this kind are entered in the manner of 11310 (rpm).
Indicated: 7800 (rpm)
